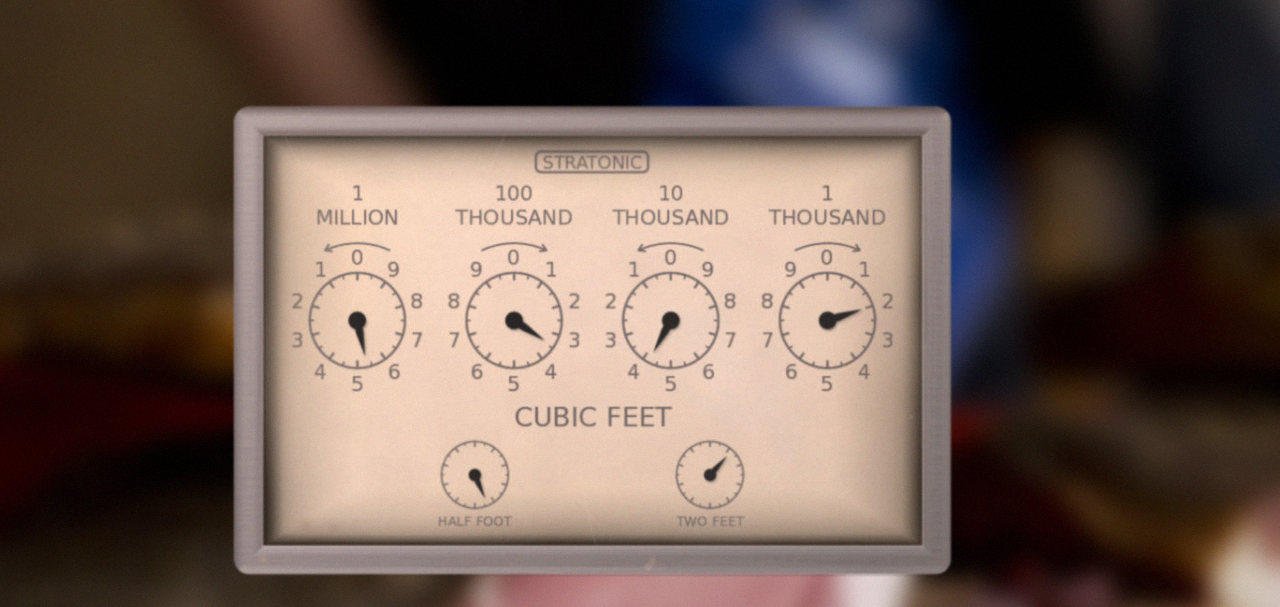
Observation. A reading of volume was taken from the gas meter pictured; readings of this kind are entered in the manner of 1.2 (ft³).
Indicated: 534200 (ft³)
